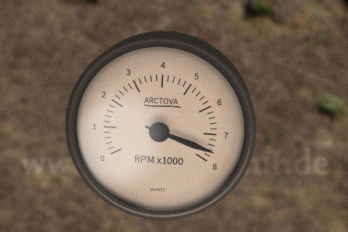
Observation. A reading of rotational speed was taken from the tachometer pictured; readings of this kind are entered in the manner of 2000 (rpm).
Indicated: 7600 (rpm)
